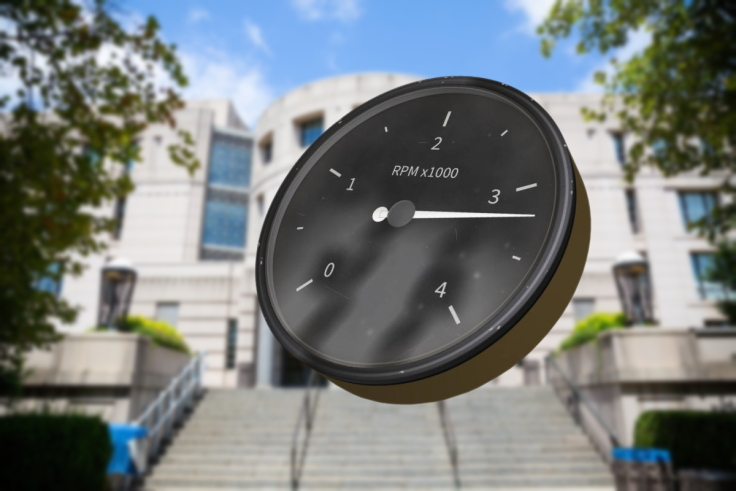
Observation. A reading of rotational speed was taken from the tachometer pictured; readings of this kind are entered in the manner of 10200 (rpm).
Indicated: 3250 (rpm)
